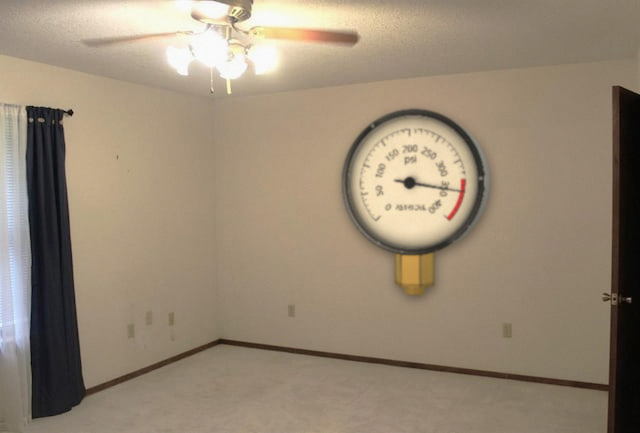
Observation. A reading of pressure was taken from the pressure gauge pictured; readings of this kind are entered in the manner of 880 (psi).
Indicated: 350 (psi)
